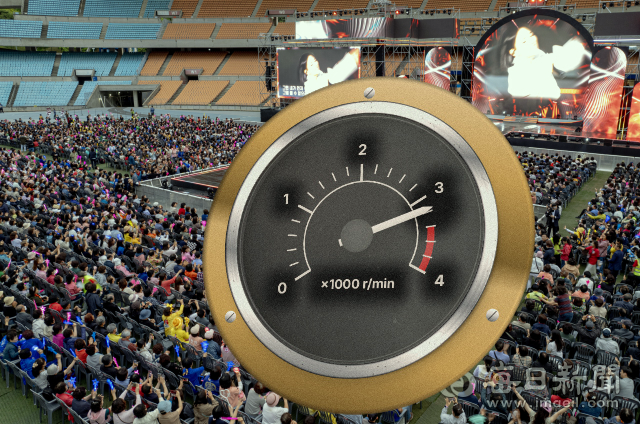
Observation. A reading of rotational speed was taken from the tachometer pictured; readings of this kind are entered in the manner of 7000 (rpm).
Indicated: 3200 (rpm)
